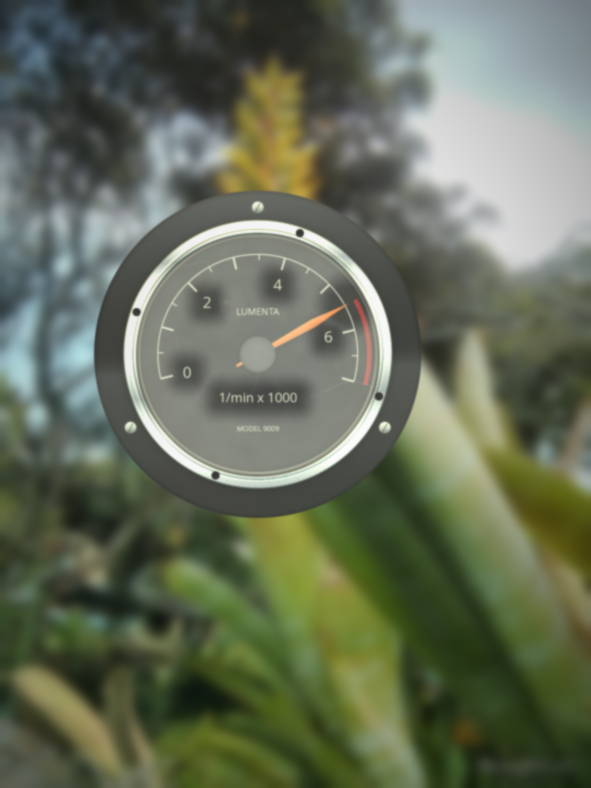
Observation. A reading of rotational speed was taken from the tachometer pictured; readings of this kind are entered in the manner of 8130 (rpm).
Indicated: 5500 (rpm)
